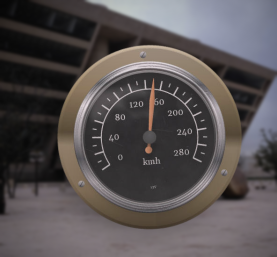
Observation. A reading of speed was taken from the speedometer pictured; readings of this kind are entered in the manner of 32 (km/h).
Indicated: 150 (km/h)
